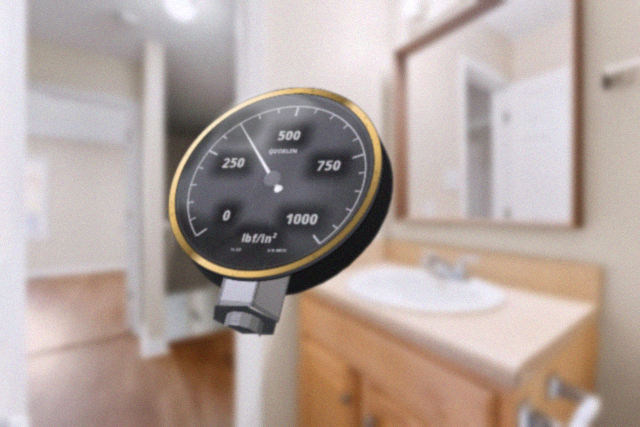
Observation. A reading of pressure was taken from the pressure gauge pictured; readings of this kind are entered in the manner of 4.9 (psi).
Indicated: 350 (psi)
